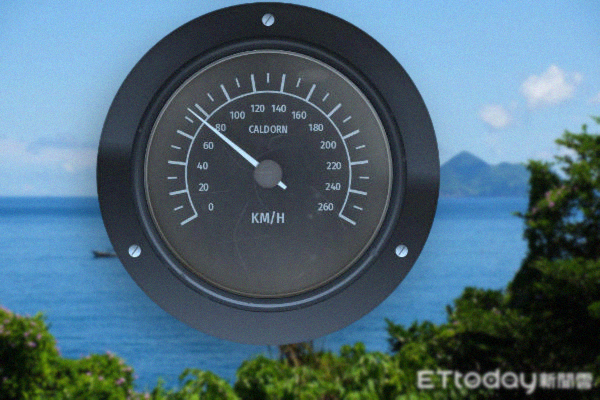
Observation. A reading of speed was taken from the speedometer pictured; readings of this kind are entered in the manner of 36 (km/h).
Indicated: 75 (km/h)
